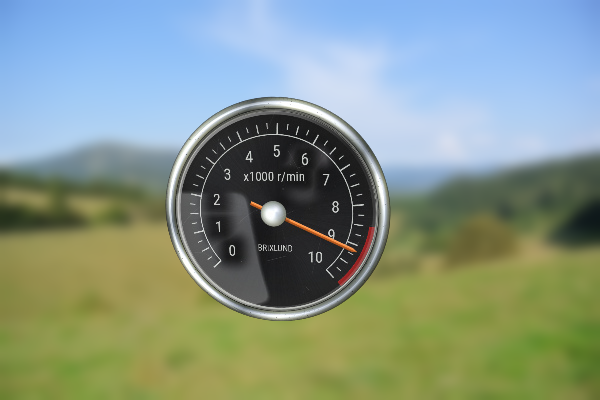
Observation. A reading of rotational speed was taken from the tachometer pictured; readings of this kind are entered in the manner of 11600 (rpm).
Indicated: 9125 (rpm)
